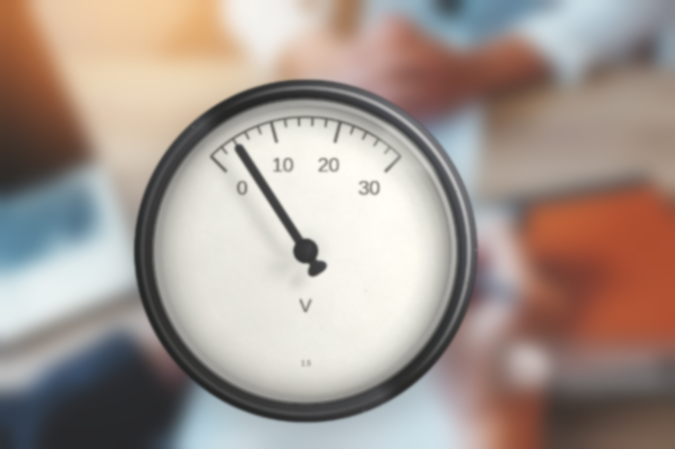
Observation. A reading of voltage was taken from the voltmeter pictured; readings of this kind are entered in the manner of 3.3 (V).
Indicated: 4 (V)
